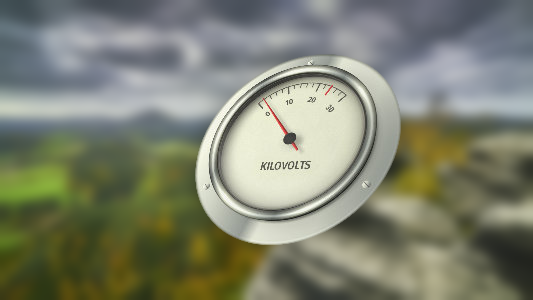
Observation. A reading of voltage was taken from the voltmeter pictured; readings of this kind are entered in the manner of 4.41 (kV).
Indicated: 2 (kV)
